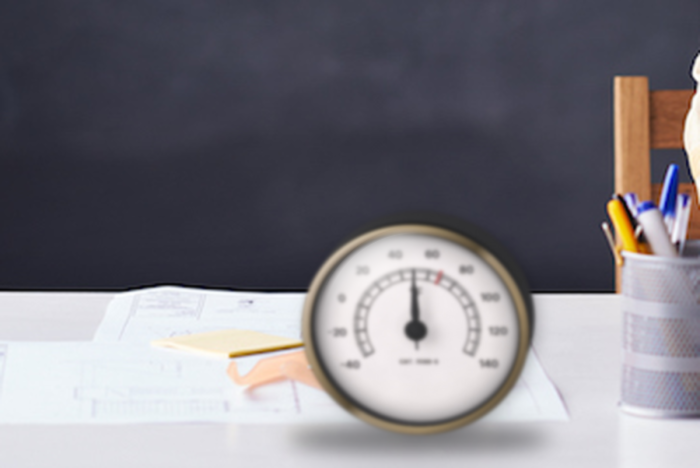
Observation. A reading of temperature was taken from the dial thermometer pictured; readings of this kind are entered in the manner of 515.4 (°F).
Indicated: 50 (°F)
